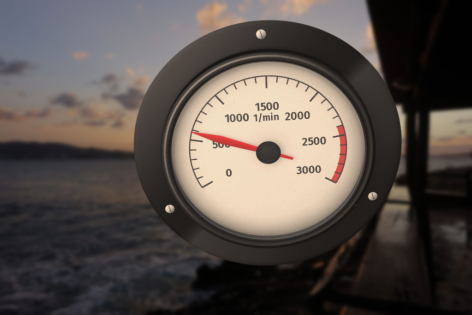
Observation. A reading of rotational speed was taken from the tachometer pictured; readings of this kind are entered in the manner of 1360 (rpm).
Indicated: 600 (rpm)
